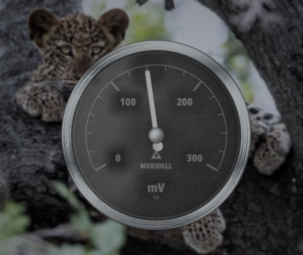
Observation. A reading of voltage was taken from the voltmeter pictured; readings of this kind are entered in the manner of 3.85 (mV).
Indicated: 140 (mV)
